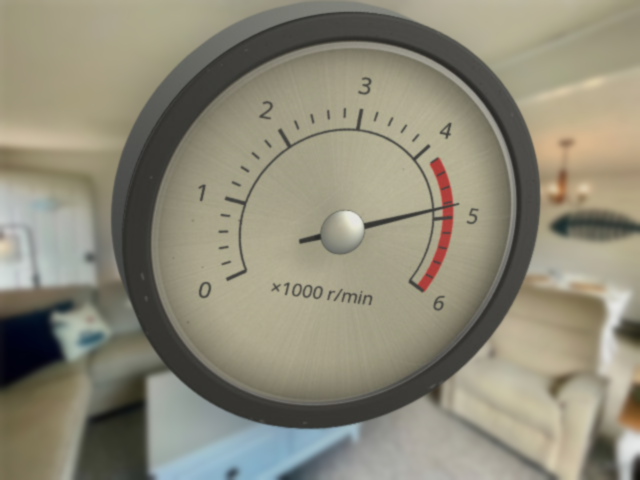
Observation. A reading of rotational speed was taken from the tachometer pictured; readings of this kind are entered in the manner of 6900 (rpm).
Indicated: 4800 (rpm)
